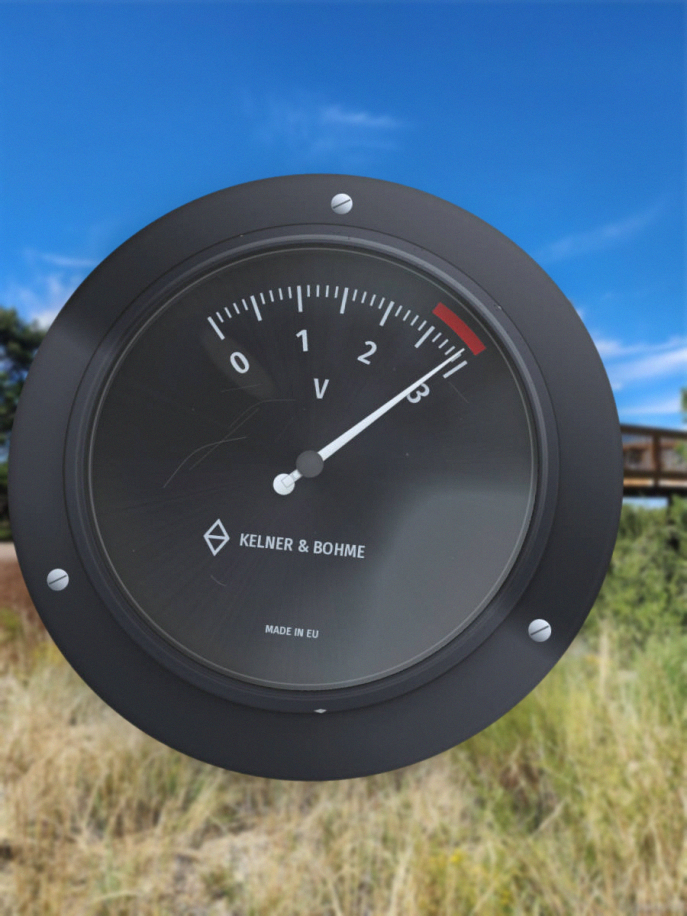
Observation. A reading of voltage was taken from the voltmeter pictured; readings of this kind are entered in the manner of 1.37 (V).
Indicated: 2.9 (V)
